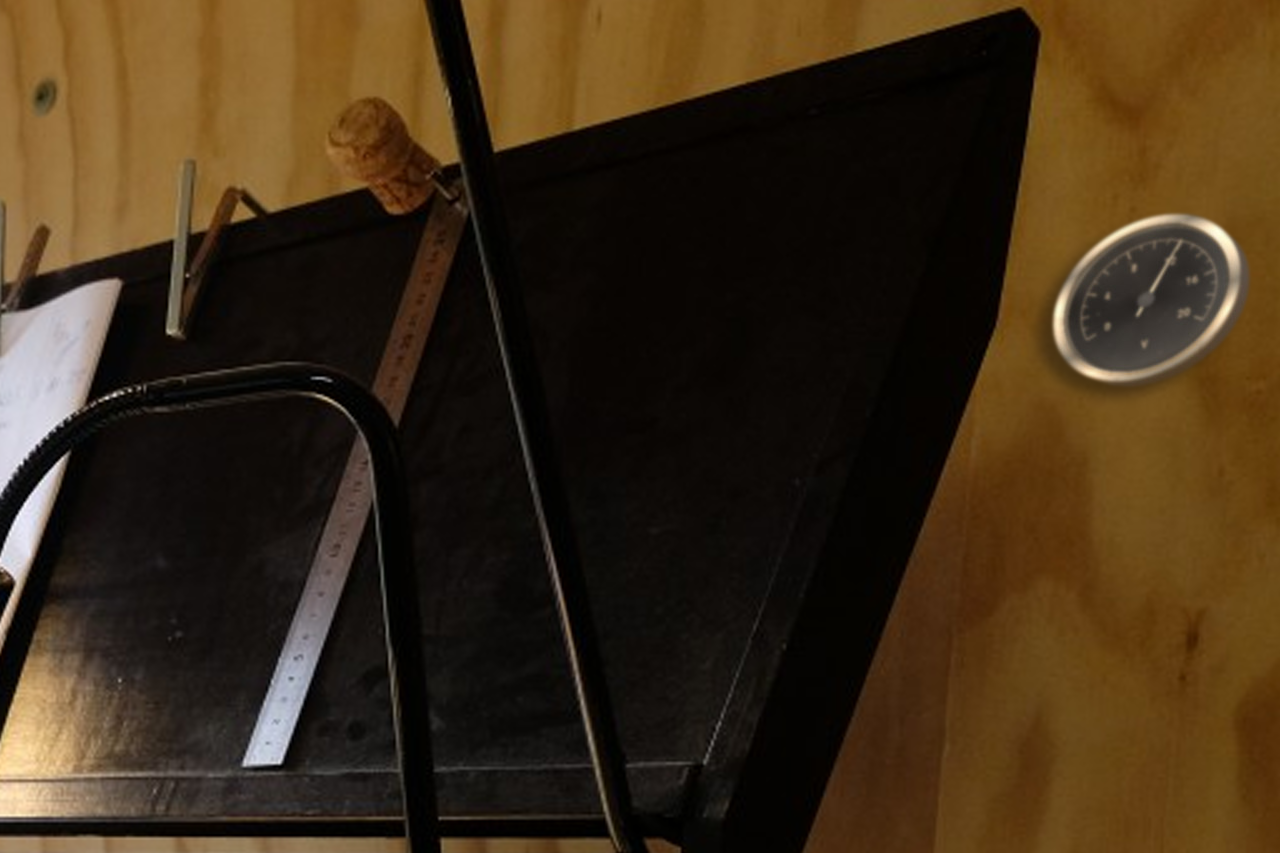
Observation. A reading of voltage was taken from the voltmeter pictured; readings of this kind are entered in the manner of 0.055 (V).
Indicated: 12 (V)
